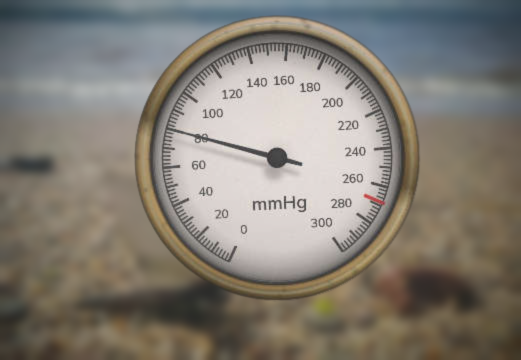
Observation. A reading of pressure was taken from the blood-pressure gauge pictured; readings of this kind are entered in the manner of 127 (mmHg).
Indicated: 80 (mmHg)
